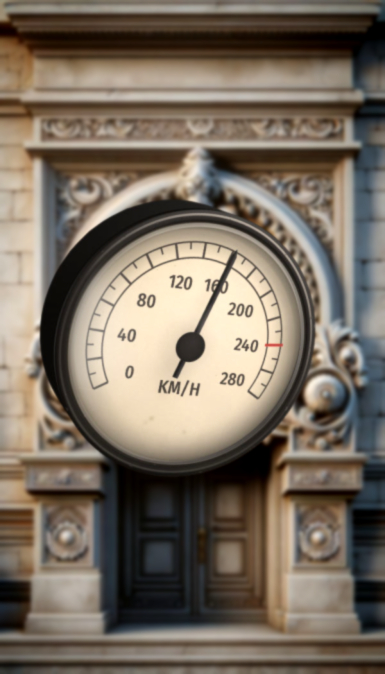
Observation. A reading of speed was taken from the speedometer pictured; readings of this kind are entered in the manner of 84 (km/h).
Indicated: 160 (km/h)
